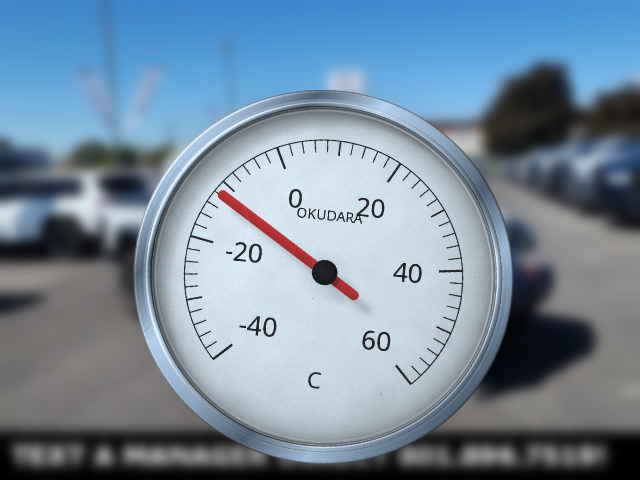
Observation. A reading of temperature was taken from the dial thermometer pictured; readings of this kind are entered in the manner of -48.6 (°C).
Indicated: -12 (°C)
